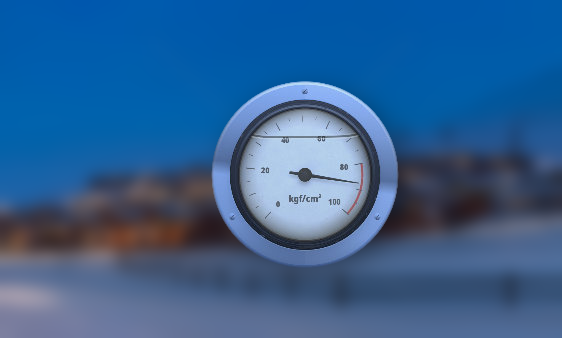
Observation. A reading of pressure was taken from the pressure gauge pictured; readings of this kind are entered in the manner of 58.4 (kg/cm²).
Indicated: 87.5 (kg/cm²)
